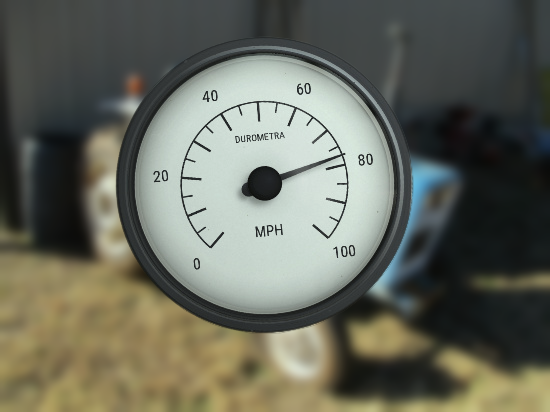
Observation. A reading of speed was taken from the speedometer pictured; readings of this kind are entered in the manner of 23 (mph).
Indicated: 77.5 (mph)
